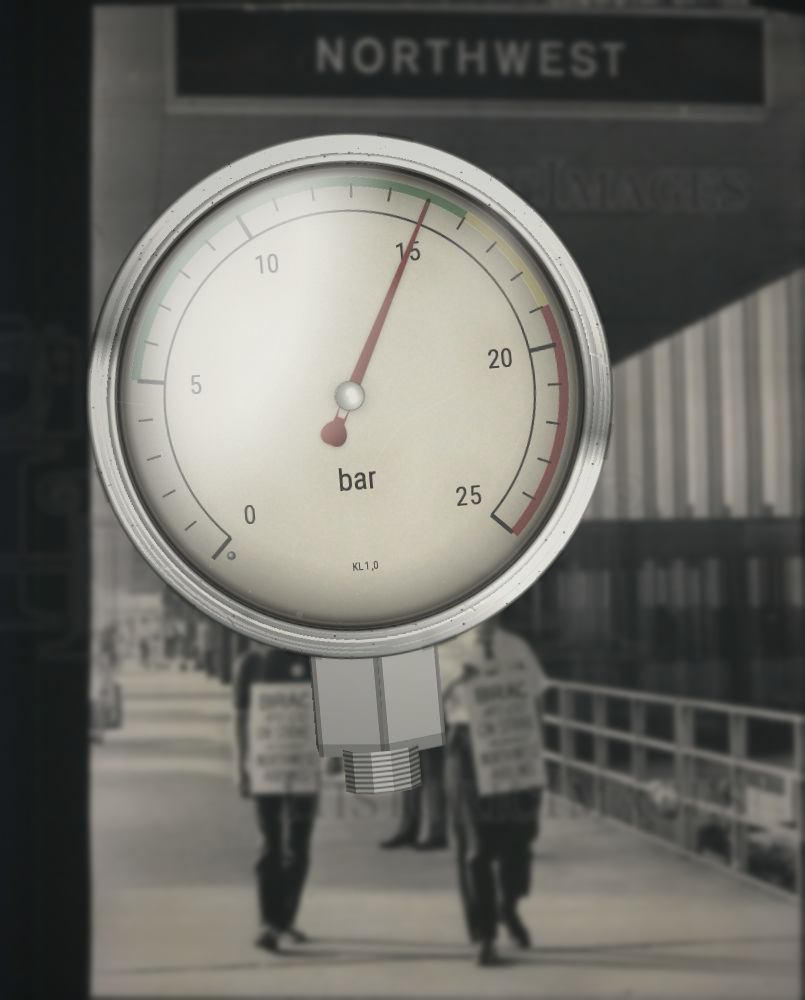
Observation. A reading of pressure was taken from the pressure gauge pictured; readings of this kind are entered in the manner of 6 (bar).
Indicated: 15 (bar)
